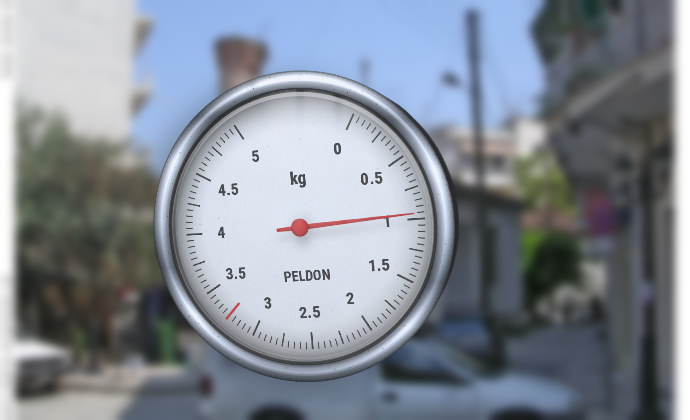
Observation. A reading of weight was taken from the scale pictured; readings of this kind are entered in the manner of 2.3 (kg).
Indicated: 0.95 (kg)
